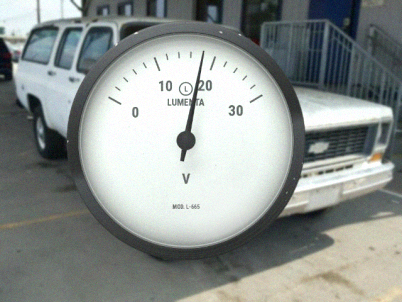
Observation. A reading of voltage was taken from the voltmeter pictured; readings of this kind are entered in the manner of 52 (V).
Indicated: 18 (V)
